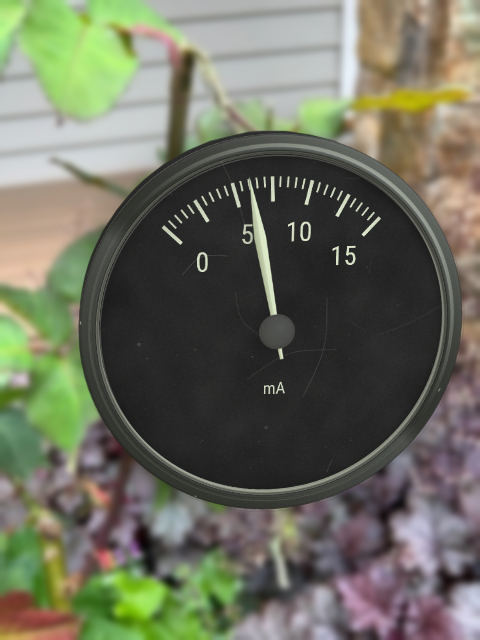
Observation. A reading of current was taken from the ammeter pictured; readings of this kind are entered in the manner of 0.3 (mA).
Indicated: 6 (mA)
